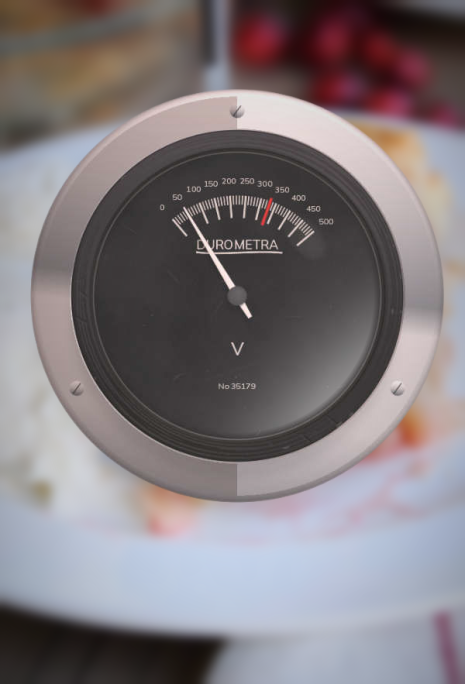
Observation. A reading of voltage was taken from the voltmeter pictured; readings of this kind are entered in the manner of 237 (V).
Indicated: 50 (V)
